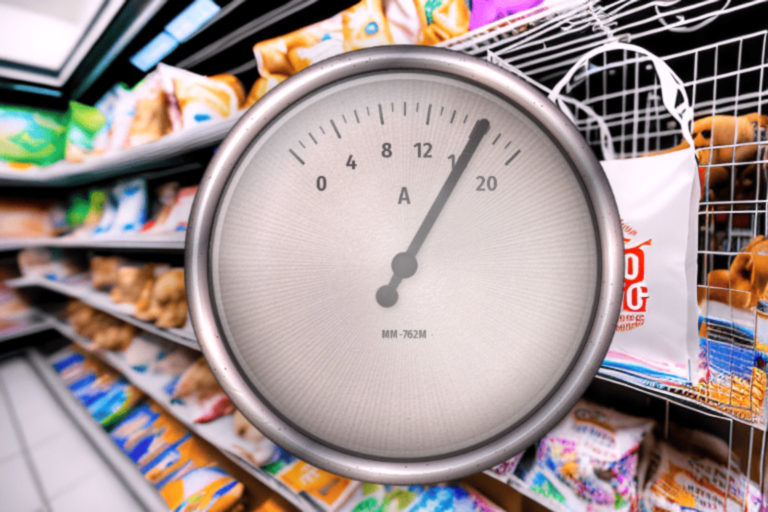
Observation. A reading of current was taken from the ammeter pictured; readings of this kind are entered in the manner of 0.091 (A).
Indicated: 16.5 (A)
